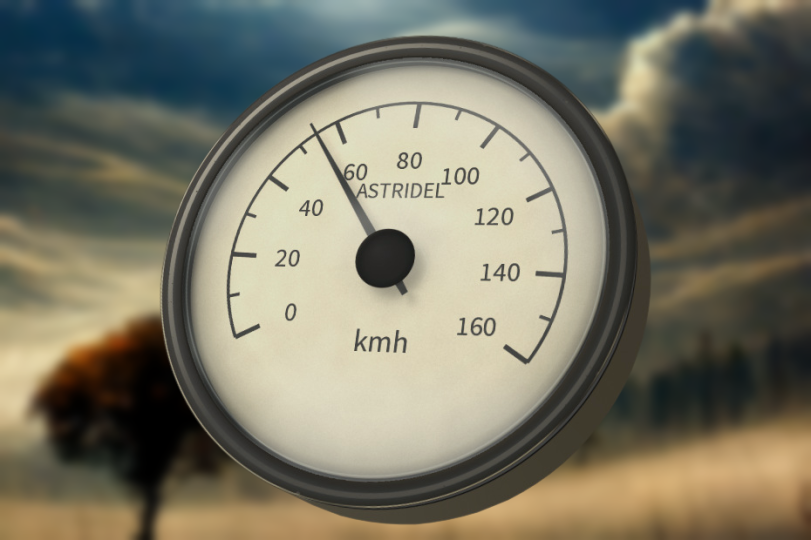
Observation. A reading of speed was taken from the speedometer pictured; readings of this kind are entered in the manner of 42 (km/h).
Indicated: 55 (km/h)
